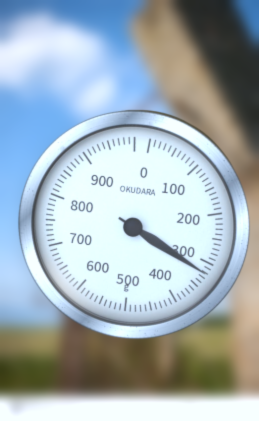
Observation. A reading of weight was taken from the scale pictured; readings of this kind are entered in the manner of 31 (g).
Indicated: 320 (g)
